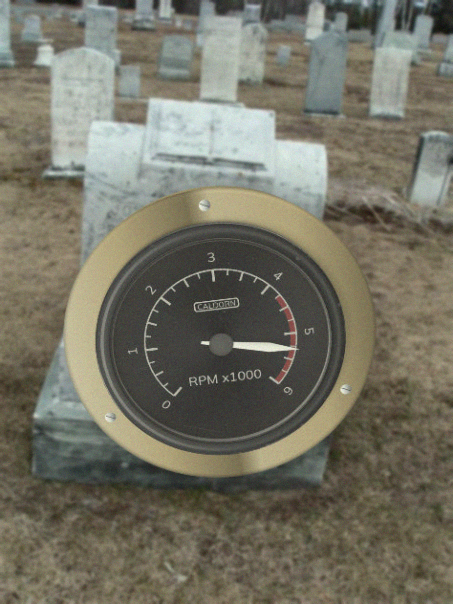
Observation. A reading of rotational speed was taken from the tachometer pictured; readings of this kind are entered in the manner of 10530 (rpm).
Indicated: 5250 (rpm)
